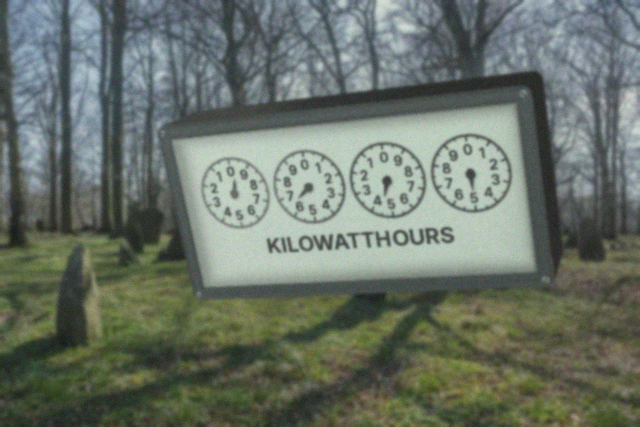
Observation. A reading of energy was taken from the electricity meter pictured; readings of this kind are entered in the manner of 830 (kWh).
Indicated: 9645 (kWh)
